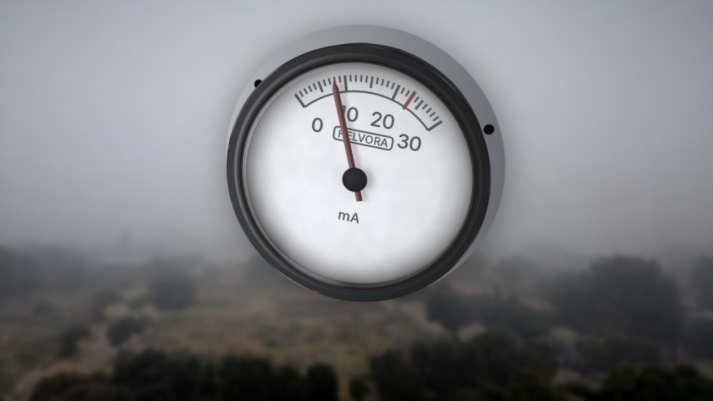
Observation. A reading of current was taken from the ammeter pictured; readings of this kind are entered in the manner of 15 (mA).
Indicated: 8 (mA)
